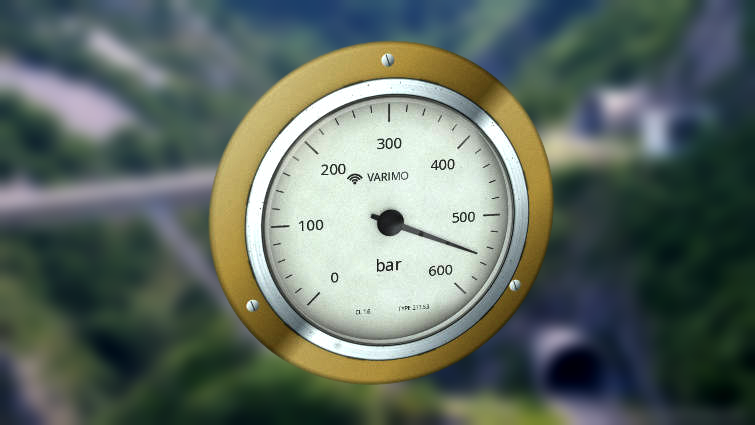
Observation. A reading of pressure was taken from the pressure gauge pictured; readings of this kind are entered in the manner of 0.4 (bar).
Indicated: 550 (bar)
